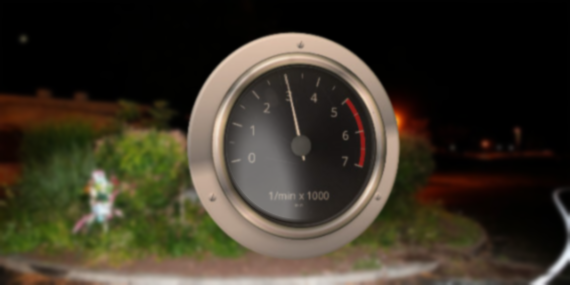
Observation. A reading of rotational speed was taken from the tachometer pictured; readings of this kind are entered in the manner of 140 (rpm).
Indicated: 3000 (rpm)
